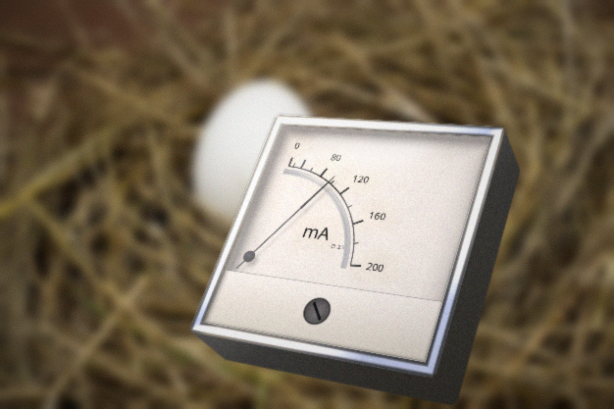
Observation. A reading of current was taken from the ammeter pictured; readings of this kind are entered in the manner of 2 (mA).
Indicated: 100 (mA)
